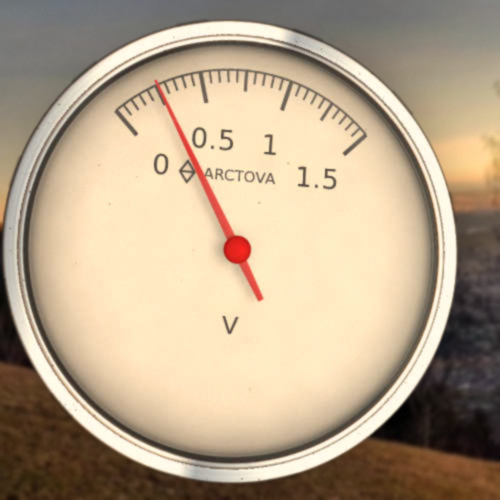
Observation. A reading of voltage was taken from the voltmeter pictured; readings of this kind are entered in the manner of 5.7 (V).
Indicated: 0.25 (V)
